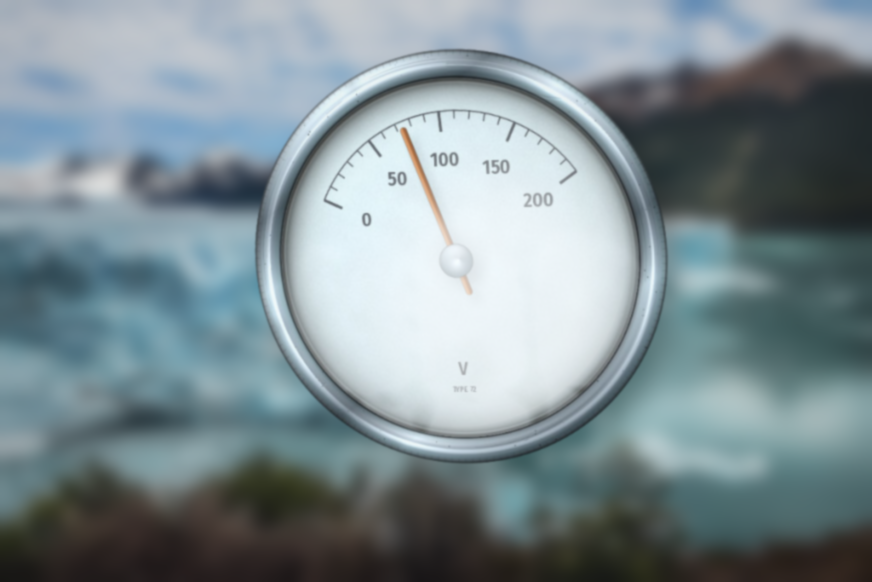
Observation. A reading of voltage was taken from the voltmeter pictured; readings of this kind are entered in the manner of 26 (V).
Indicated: 75 (V)
